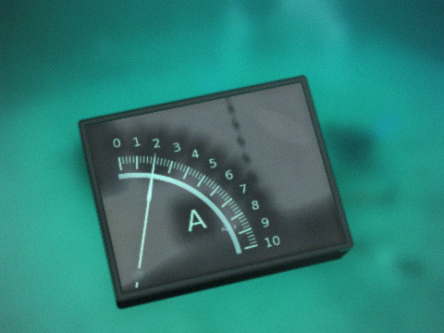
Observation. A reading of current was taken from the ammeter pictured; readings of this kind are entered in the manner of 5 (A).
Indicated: 2 (A)
